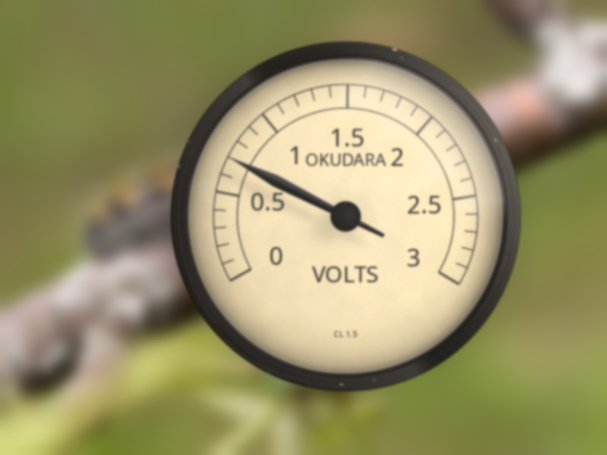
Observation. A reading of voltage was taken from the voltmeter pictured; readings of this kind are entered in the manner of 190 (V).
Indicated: 0.7 (V)
